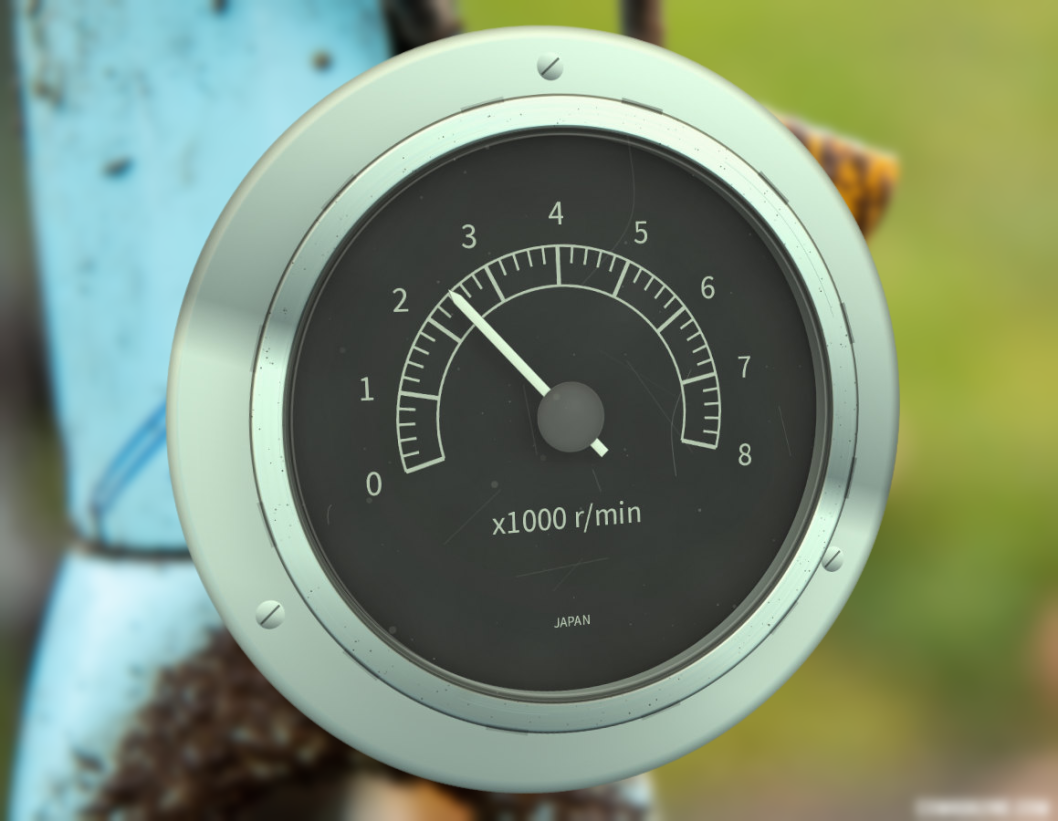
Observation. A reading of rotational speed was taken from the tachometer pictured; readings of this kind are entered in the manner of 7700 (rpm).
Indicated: 2400 (rpm)
